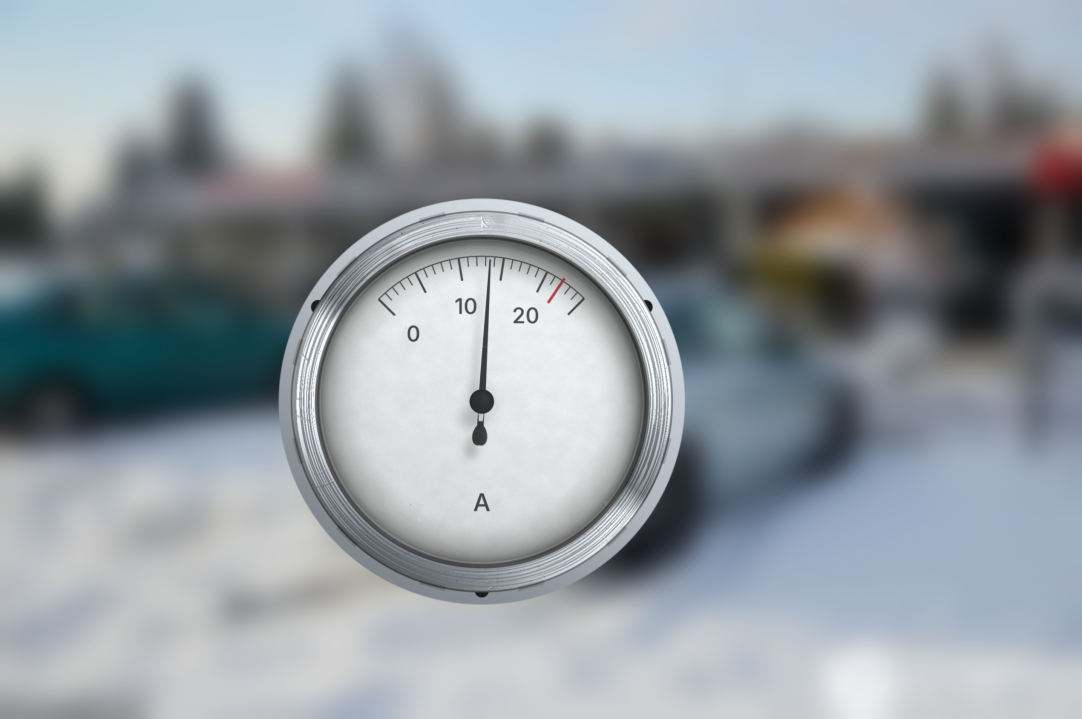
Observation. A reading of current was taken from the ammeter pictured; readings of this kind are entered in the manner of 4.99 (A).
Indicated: 13.5 (A)
